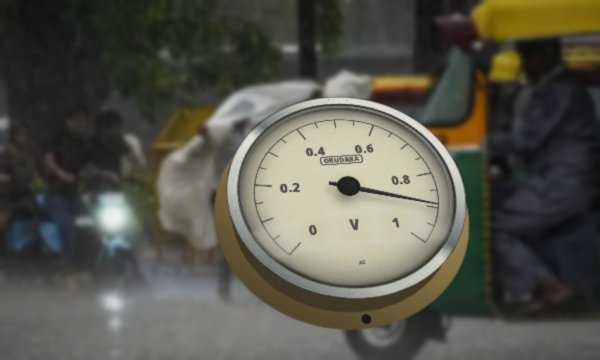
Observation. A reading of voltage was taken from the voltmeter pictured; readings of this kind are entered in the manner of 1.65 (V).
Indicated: 0.9 (V)
